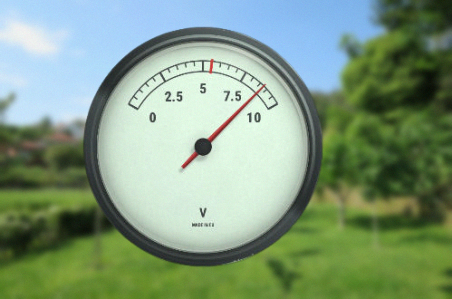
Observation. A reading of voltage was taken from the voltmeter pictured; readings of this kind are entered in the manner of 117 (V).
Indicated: 8.75 (V)
